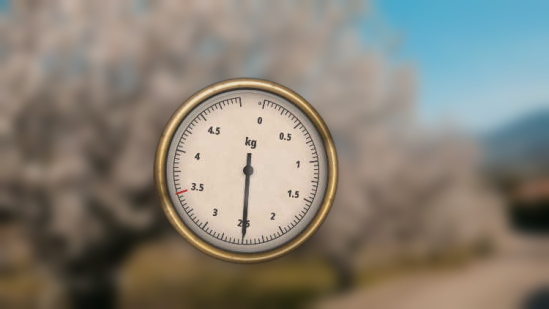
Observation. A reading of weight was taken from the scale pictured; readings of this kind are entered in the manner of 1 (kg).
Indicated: 2.5 (kg)
